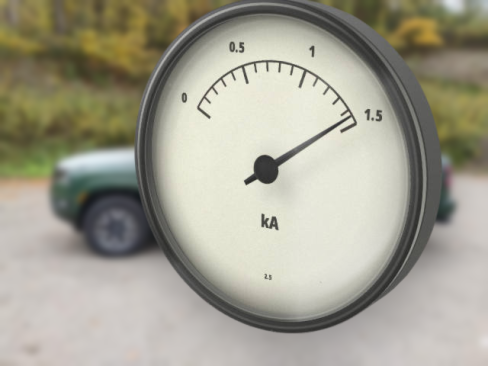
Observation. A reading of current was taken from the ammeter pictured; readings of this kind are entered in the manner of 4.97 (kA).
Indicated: 1.45 (kA)
